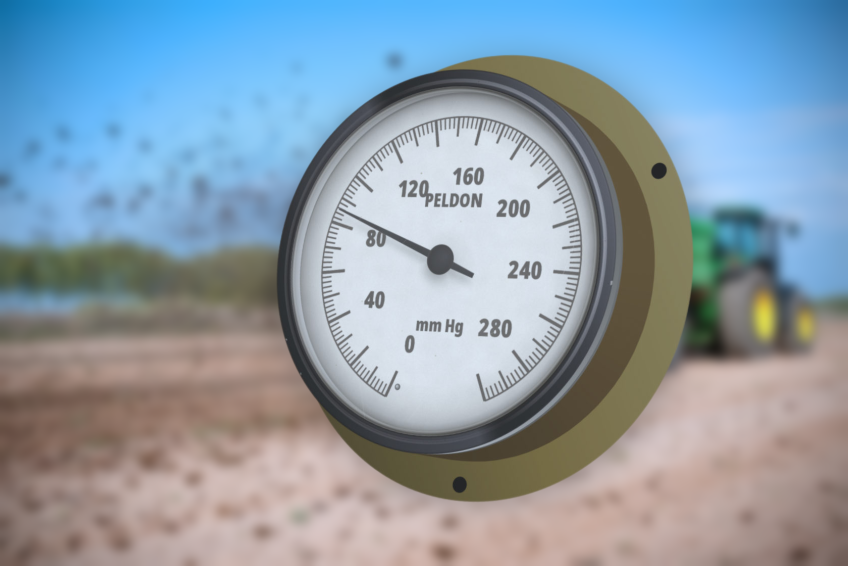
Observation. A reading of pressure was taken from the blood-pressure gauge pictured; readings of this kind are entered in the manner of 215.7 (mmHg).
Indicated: 86 (mmHg)
